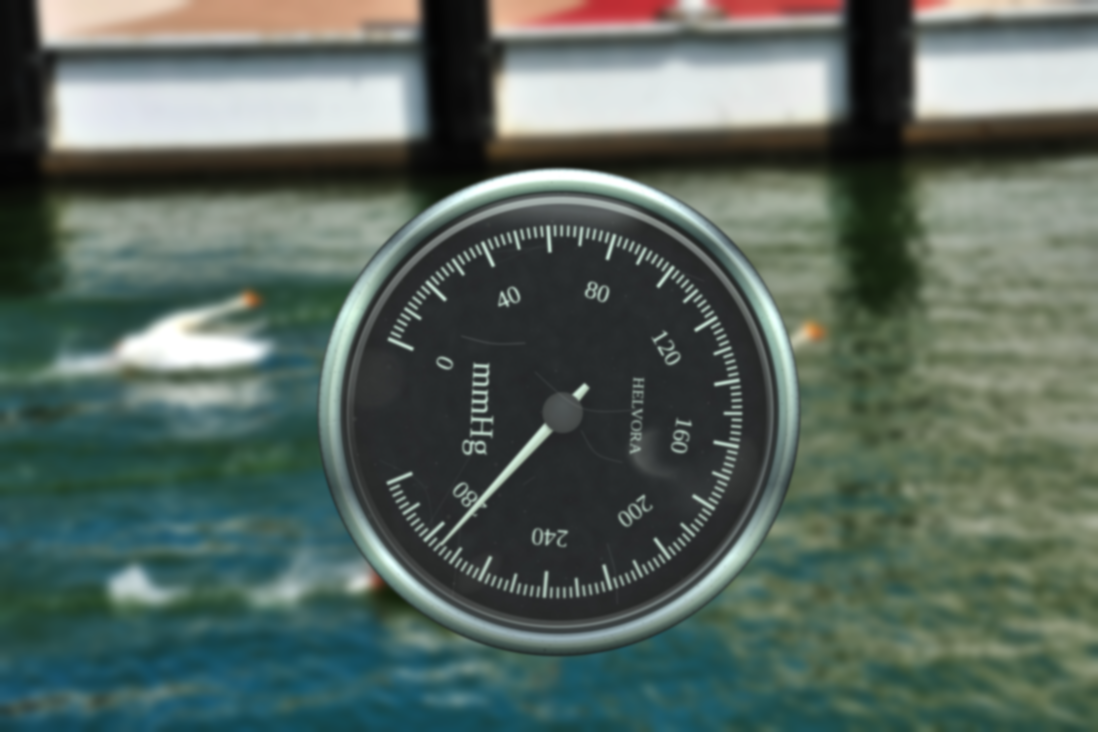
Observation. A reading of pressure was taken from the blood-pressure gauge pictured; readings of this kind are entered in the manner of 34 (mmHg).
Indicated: 276 (mmHg)
